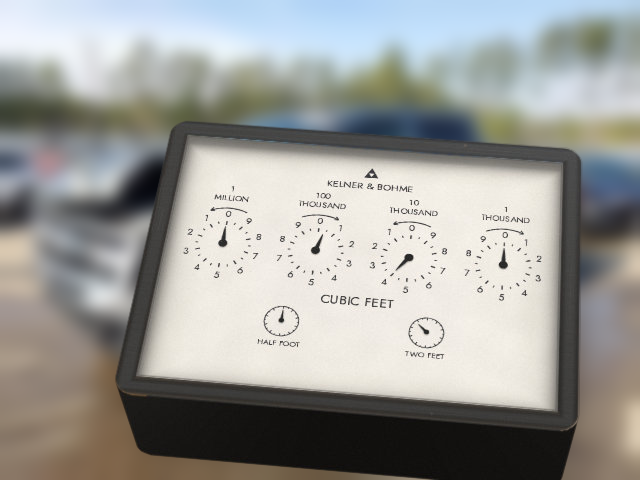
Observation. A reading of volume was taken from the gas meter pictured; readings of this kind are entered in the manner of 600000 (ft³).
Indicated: 4000 (ft³)
